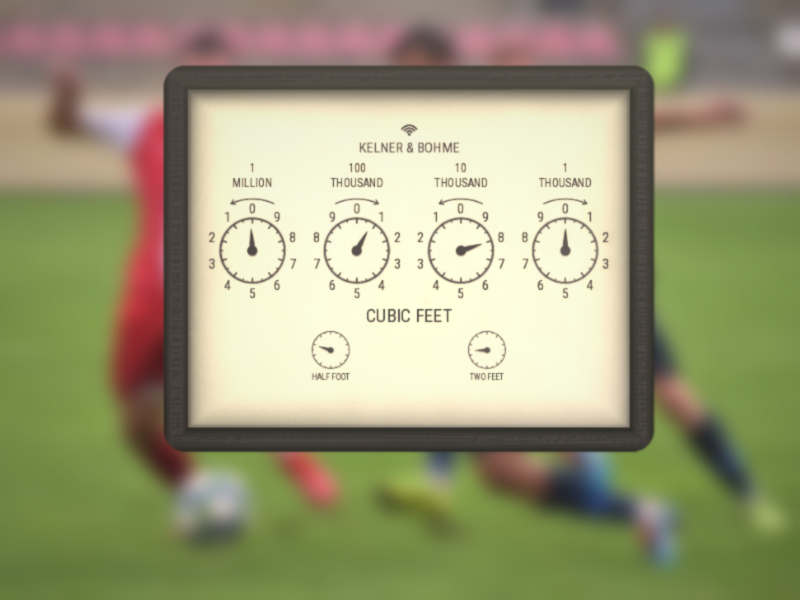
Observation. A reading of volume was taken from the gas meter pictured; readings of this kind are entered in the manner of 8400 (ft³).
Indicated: 8000 (ft³)
